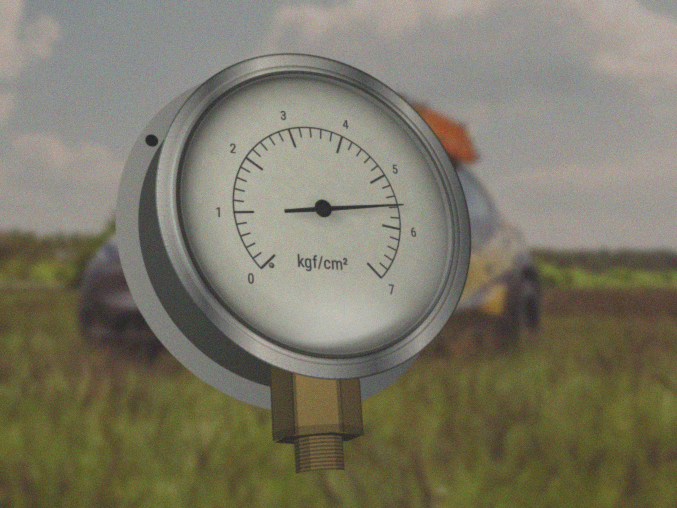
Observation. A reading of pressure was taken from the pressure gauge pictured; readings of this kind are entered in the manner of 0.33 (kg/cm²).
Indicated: 5.6 (kg/cm²)
